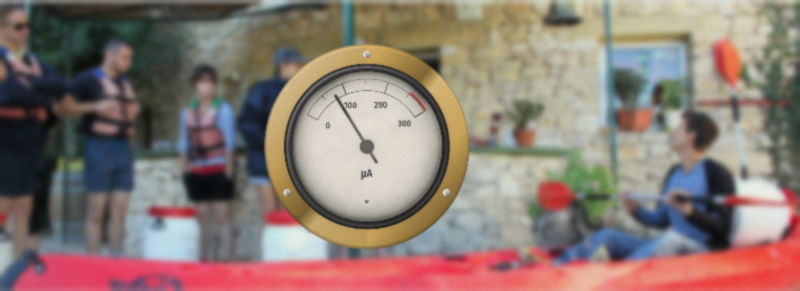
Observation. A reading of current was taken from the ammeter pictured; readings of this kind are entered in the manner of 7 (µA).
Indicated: 75 (µA)
